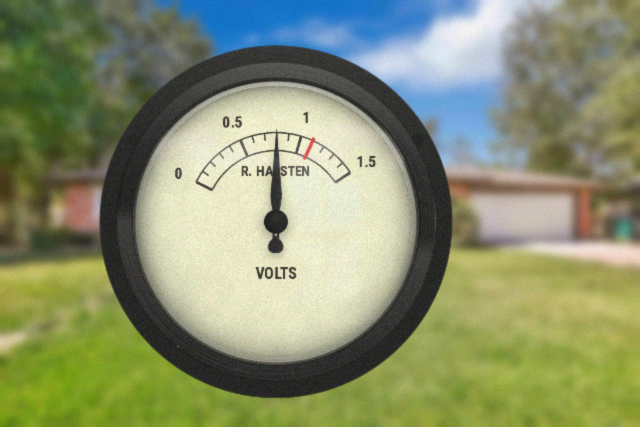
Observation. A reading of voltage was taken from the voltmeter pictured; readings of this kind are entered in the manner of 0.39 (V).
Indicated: 0.8 (V)
